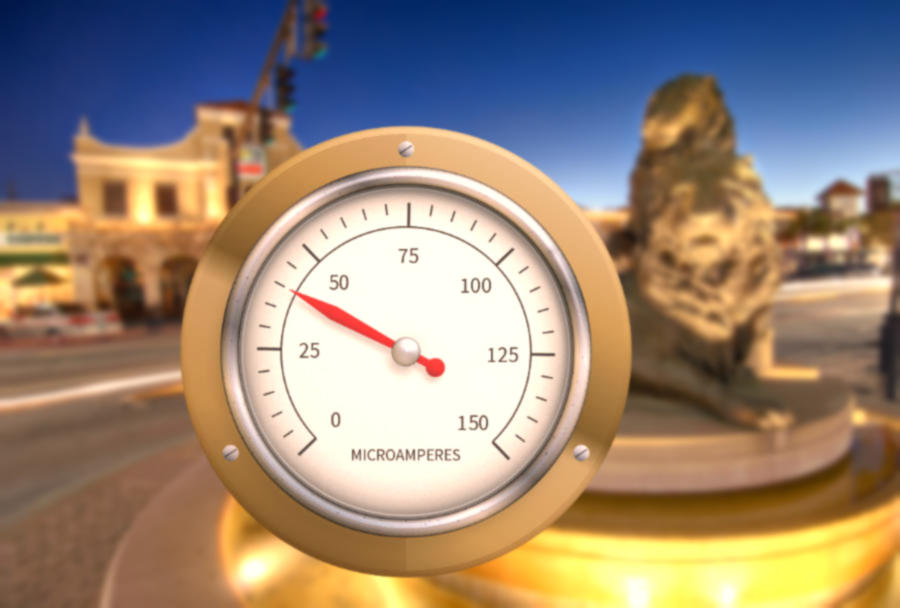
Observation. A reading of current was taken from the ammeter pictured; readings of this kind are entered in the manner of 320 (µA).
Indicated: 40 (µA)
